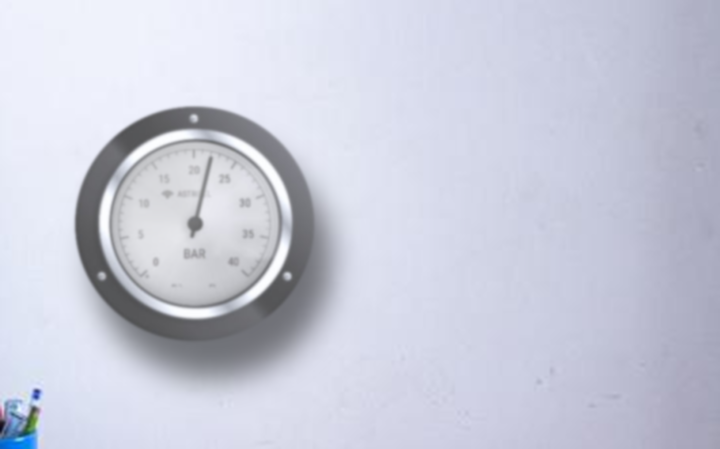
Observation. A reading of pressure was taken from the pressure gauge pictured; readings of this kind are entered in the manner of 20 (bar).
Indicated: 22 (bar)
